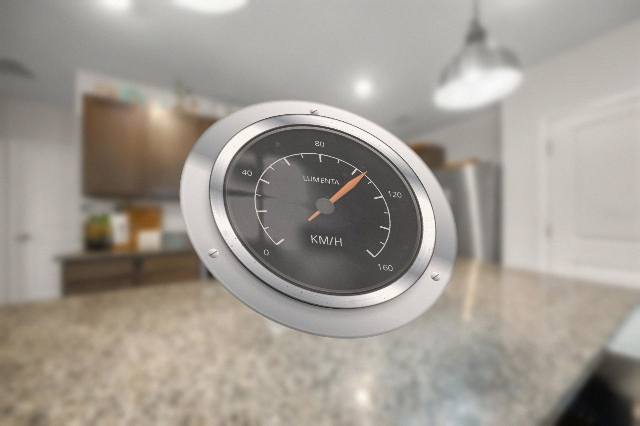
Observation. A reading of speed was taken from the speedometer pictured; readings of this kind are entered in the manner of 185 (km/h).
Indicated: 105 (km/h)
